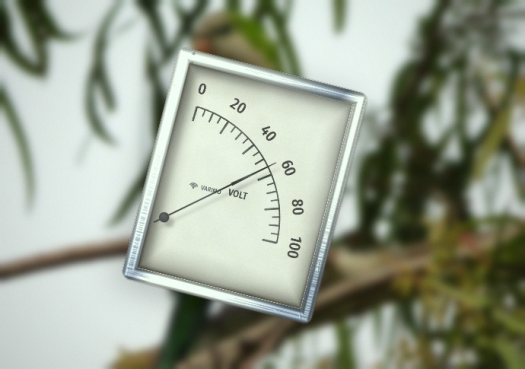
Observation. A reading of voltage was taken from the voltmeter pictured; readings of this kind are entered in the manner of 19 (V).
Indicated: 55 (V)
